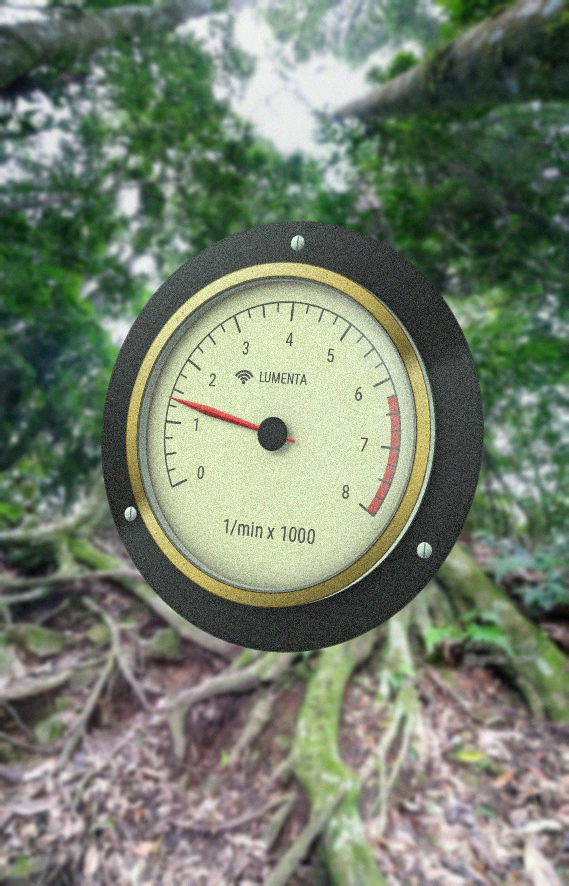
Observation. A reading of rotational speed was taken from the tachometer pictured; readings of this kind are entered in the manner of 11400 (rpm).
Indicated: 1375 (rpm)
